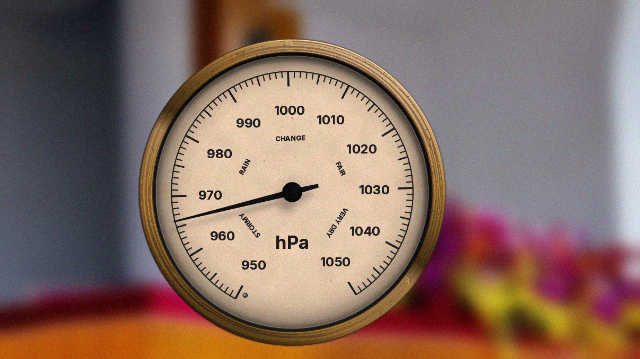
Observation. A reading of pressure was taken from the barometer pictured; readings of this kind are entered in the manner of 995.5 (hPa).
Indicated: 966 (hPa)
